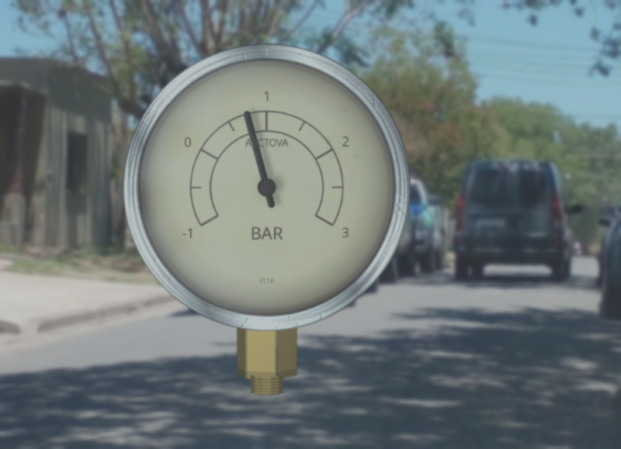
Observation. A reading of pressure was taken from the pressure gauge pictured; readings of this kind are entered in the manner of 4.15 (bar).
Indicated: 0.75 (bar)
